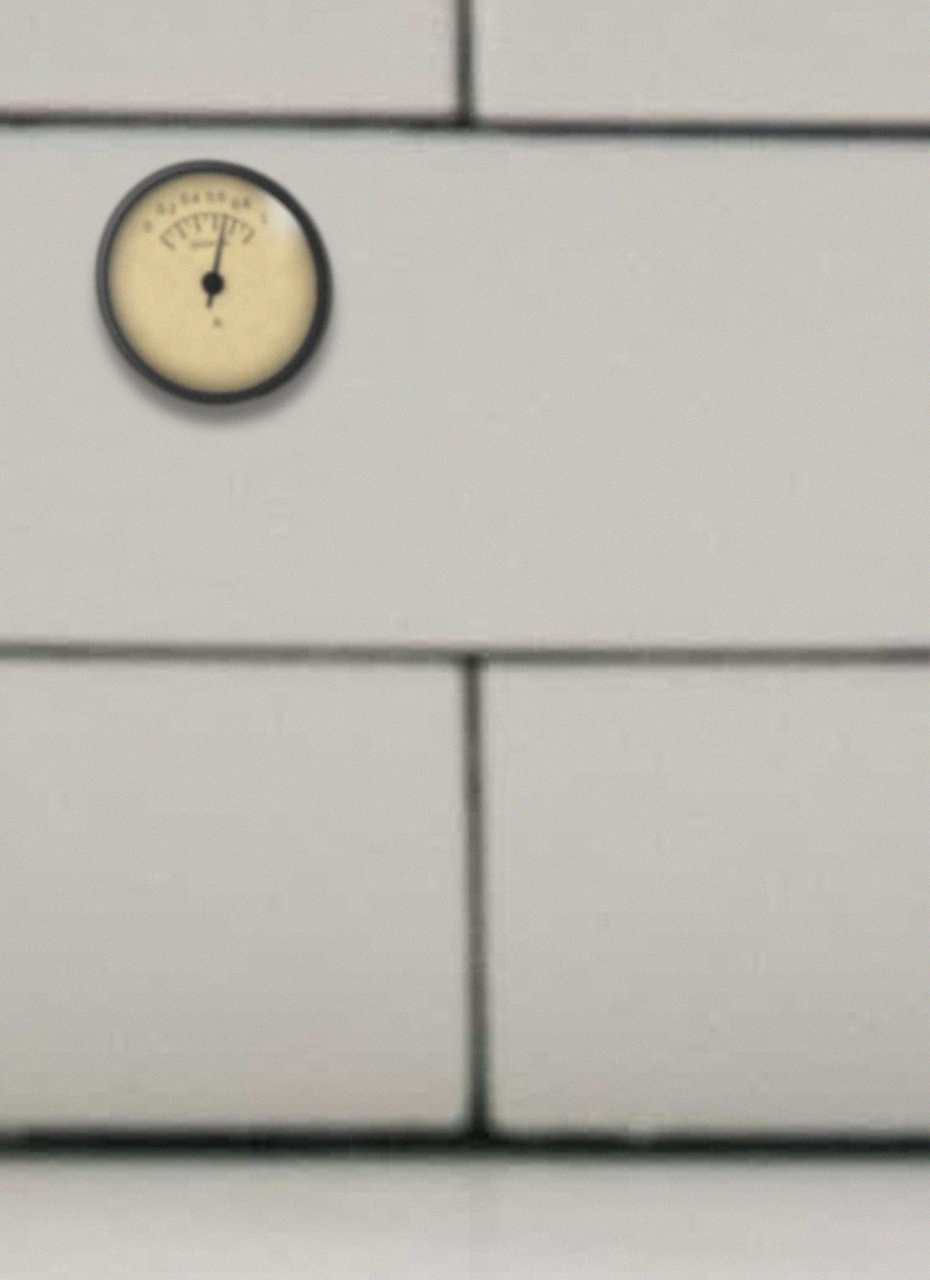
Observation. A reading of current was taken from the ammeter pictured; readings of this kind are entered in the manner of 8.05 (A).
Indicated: 0.7 (A)
